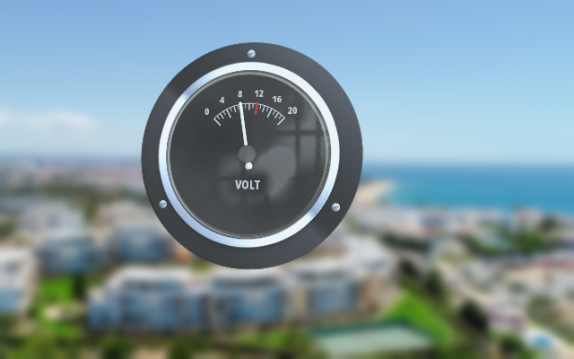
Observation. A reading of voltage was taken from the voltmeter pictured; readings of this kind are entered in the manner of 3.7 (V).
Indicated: 8 (V)
